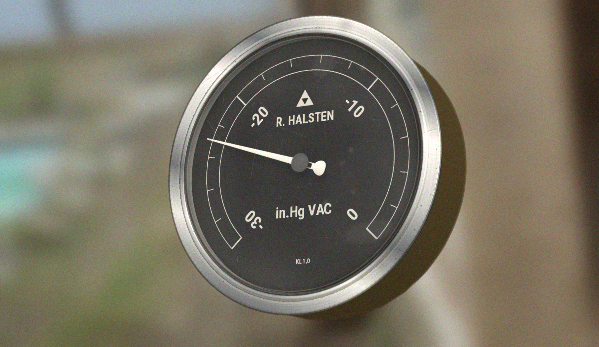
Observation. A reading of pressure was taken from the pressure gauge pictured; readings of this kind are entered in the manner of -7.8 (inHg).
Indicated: -23 (inHg)
